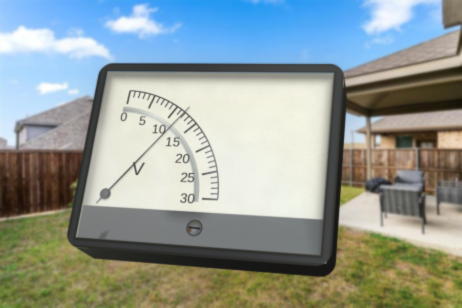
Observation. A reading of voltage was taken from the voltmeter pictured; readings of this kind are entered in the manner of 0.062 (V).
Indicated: 12 (V)
